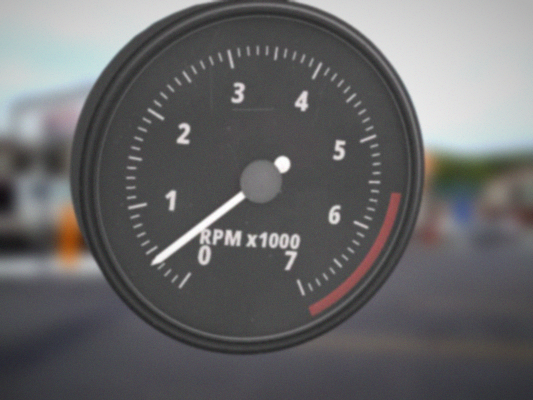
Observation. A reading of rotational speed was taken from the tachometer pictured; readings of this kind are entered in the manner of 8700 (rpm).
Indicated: 400 (rpm)
